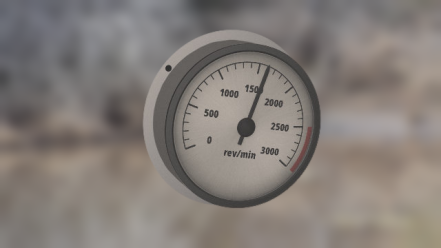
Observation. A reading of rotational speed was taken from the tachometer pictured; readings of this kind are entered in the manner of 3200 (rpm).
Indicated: 1600 (rpm)
